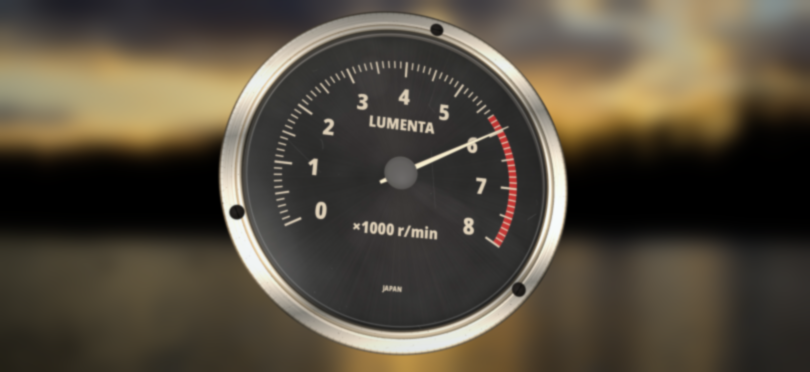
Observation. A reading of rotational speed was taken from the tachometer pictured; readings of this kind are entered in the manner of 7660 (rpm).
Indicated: 6000 (rpm)
